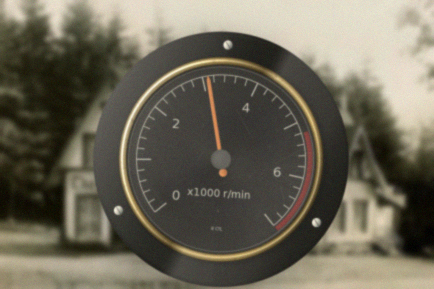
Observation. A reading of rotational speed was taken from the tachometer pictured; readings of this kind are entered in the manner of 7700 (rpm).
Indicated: 3100 (rpm)
